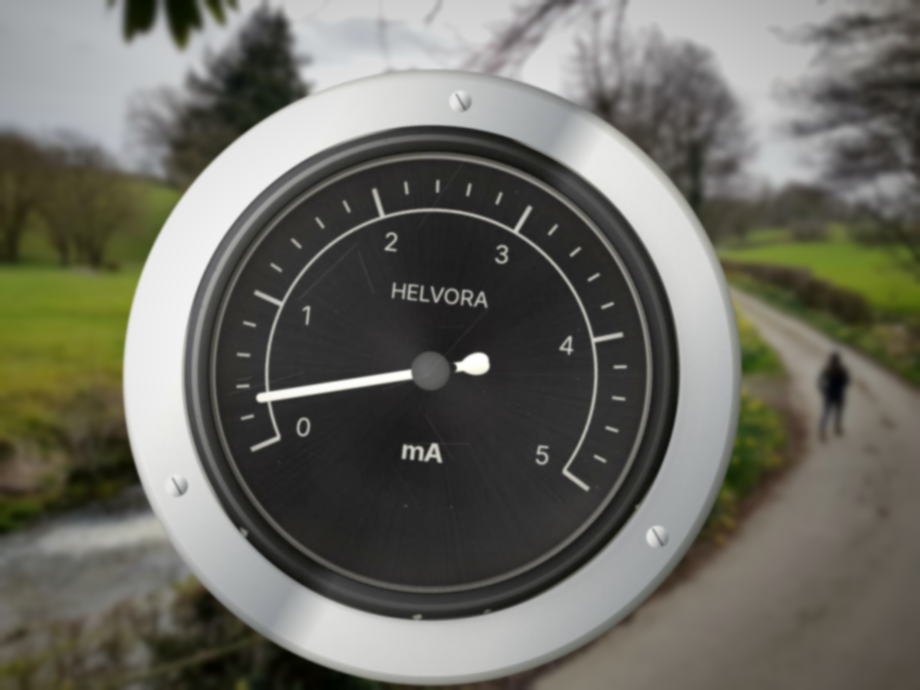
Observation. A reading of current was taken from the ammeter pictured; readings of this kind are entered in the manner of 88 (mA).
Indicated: 0.3 (mA)
